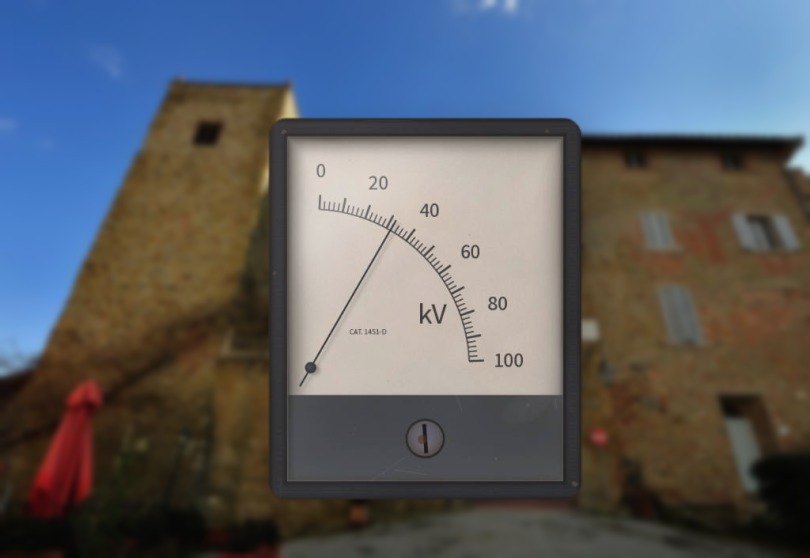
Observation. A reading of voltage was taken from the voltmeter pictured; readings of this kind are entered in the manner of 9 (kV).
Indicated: 32 (kV)
